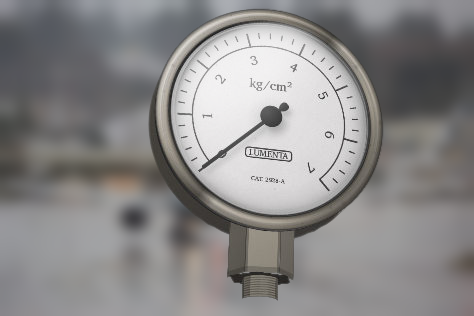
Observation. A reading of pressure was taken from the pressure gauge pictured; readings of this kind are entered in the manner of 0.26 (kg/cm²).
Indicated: 0 (kg/cm²)
